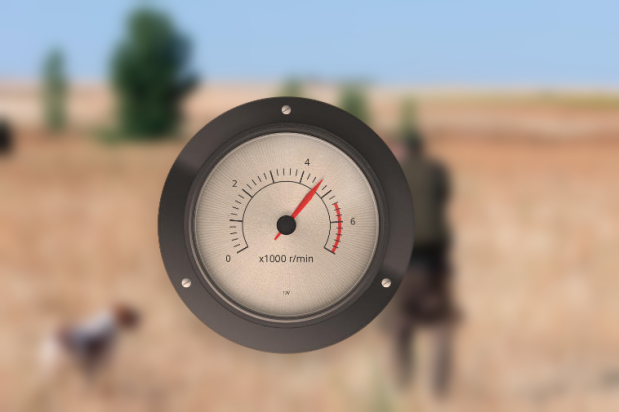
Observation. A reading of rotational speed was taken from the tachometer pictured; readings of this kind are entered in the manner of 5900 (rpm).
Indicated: 4600 (rpm)
